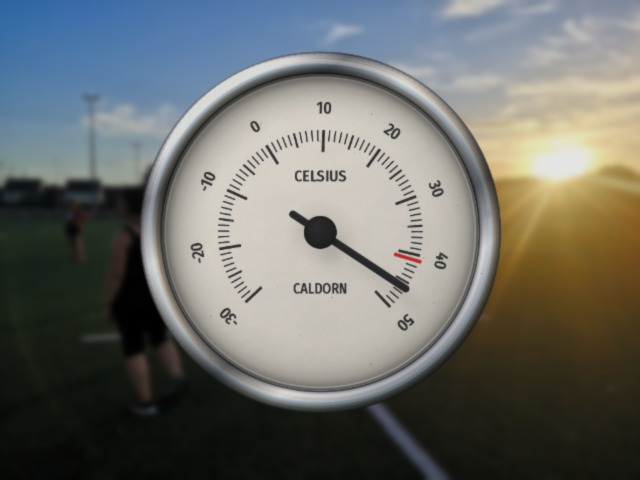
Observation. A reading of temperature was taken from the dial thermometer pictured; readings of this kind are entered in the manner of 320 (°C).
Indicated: 46 (°C)
